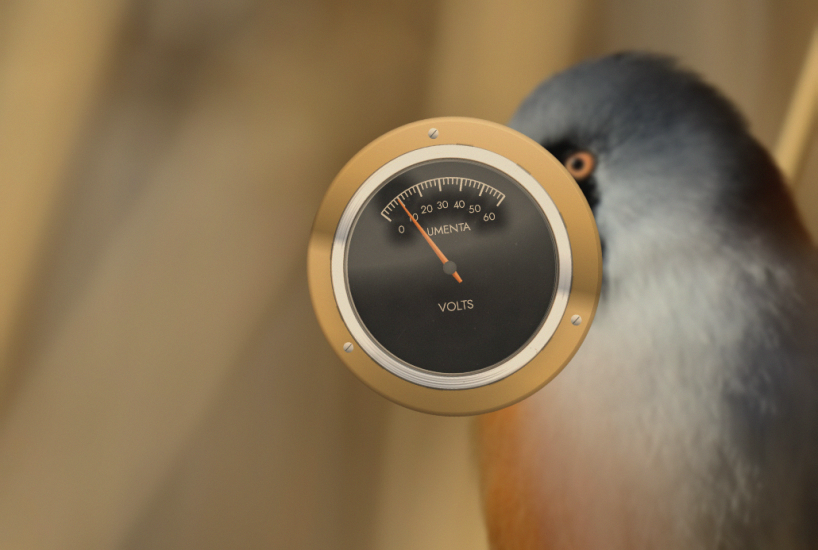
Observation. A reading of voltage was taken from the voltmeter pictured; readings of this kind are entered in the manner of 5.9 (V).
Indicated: 10 (V)
